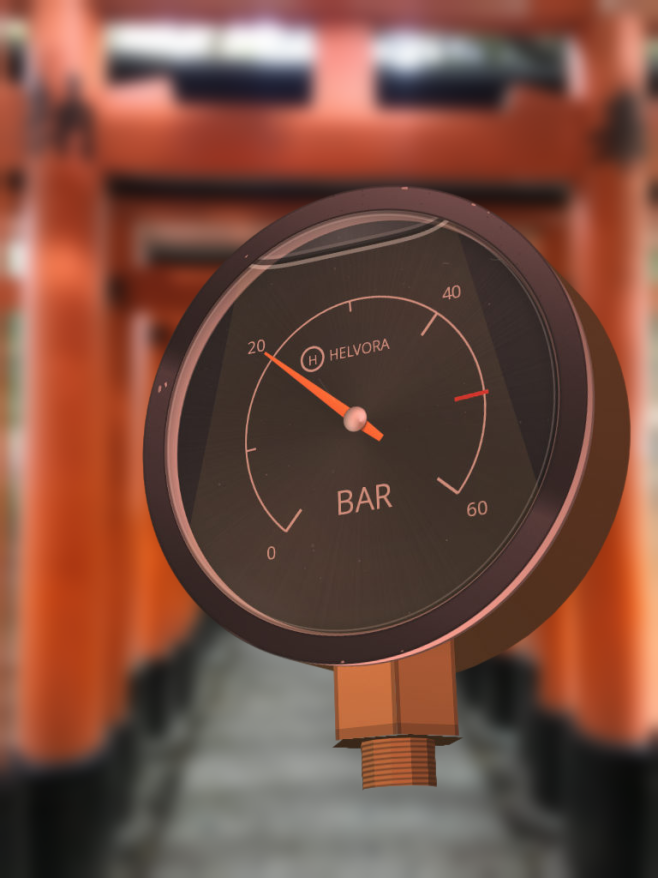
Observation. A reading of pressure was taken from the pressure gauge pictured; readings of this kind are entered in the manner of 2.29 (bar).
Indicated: 20 (bar)
